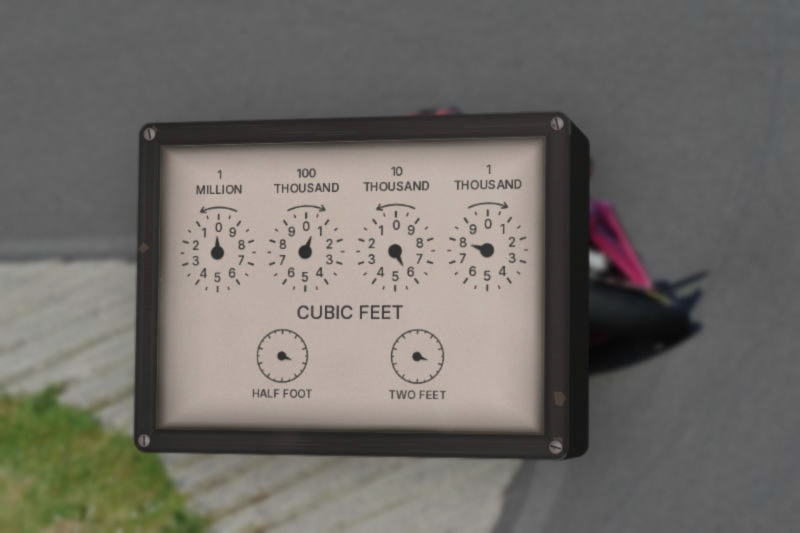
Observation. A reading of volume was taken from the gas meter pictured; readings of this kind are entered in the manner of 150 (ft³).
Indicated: 5800 (ft³)
